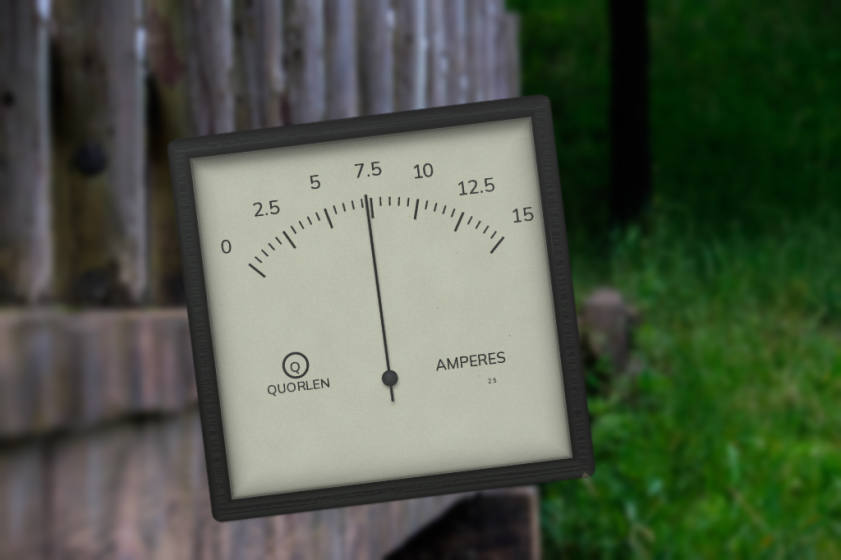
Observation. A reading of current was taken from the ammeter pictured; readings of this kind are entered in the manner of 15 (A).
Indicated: 7.25 (A)
